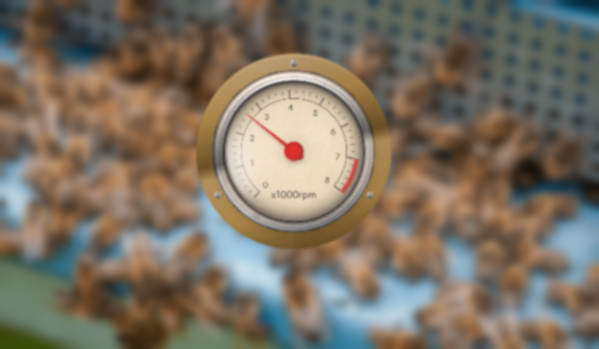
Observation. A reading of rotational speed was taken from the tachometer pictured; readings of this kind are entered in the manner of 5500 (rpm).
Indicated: 2600 (rpm)
